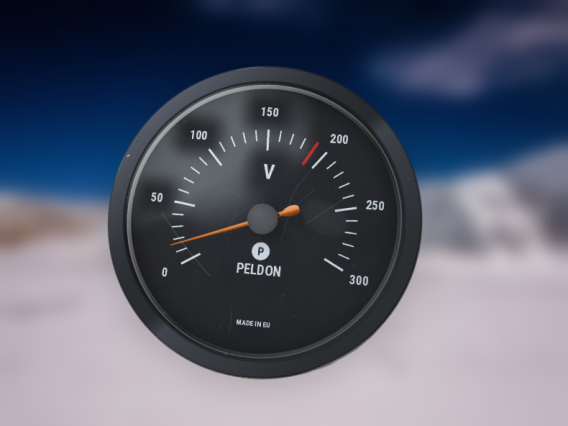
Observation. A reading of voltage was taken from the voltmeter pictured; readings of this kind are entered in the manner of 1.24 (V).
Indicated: 15 (V)
